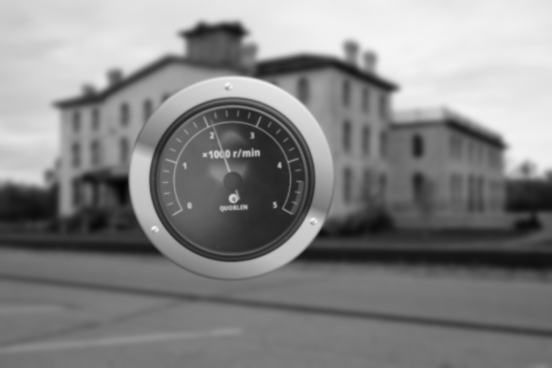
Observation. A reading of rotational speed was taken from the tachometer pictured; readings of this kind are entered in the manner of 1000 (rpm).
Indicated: 2100 (rpm)
